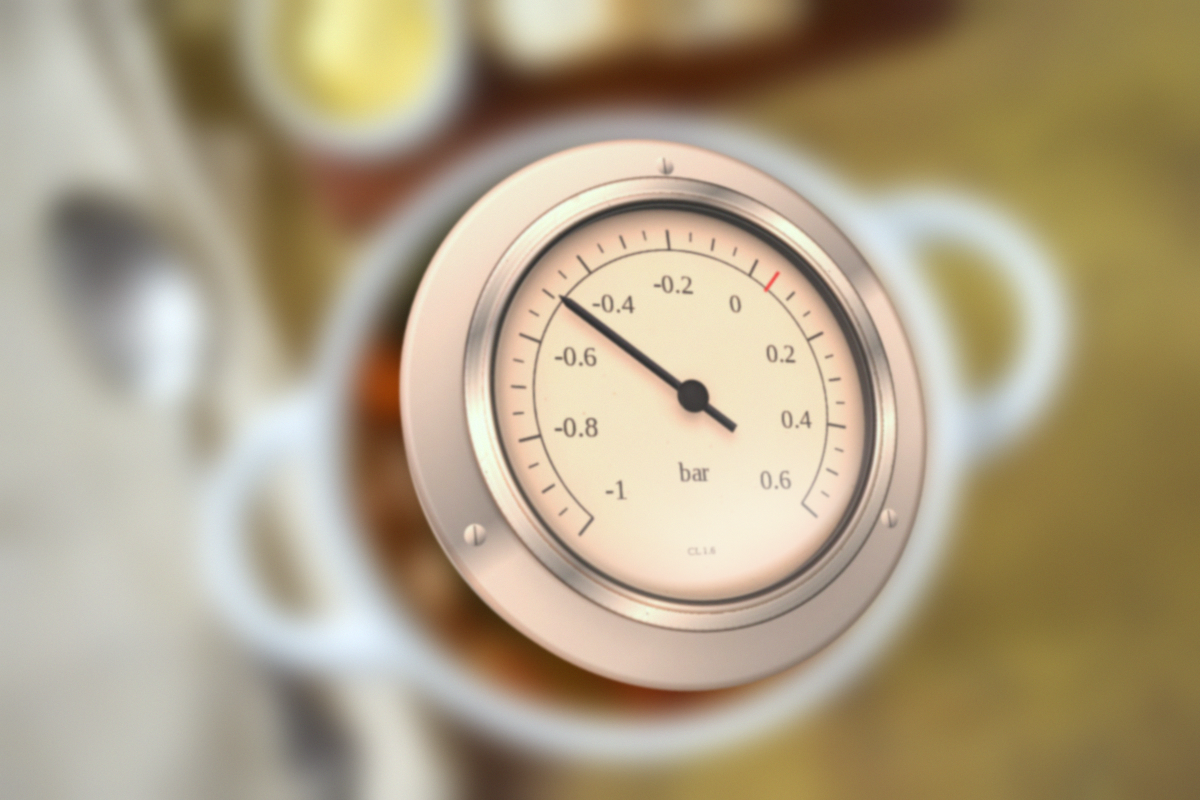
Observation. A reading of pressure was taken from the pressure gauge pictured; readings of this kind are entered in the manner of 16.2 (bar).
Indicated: -0.5 (bar)
